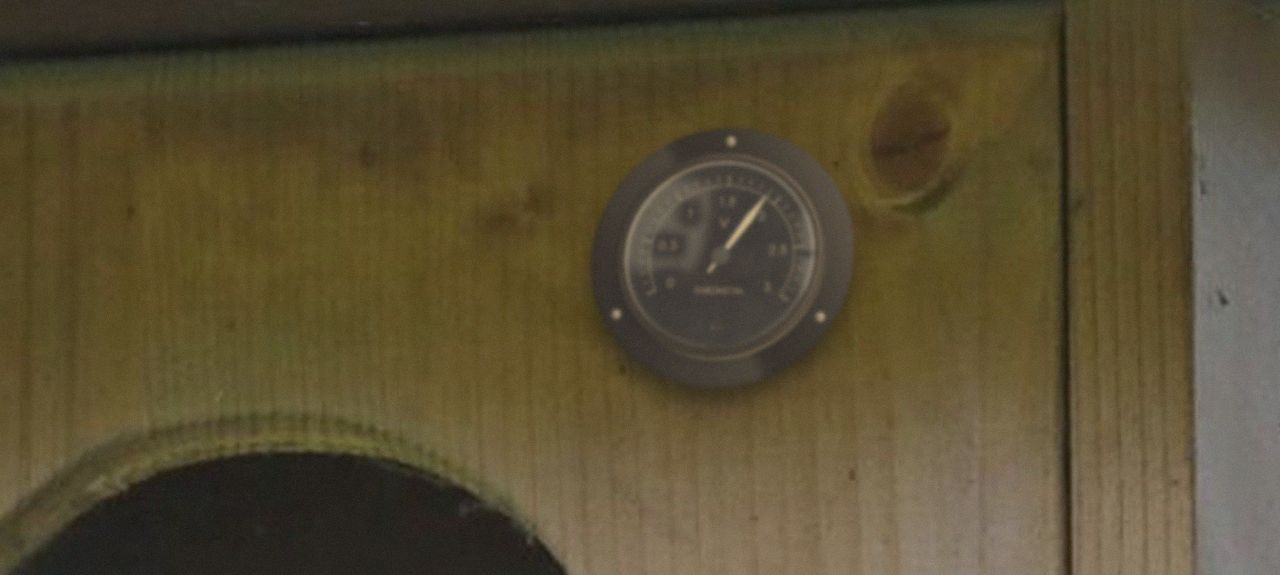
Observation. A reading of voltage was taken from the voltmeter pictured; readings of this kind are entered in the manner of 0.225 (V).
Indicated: 1.9 (V)
